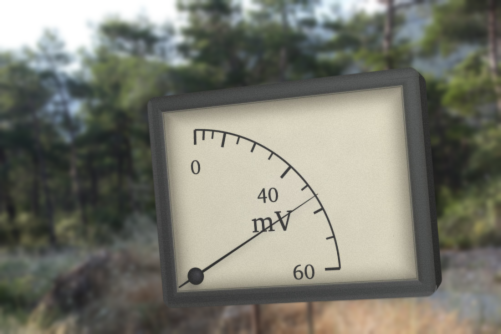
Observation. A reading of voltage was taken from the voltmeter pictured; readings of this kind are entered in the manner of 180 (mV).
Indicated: 47.5 (mV)
